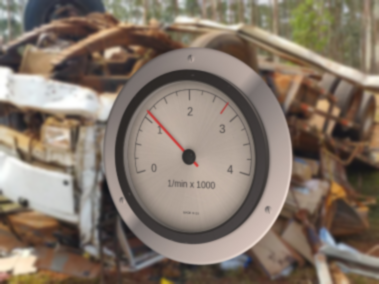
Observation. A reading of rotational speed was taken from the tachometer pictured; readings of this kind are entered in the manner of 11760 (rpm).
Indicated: 1125 (rpm)
